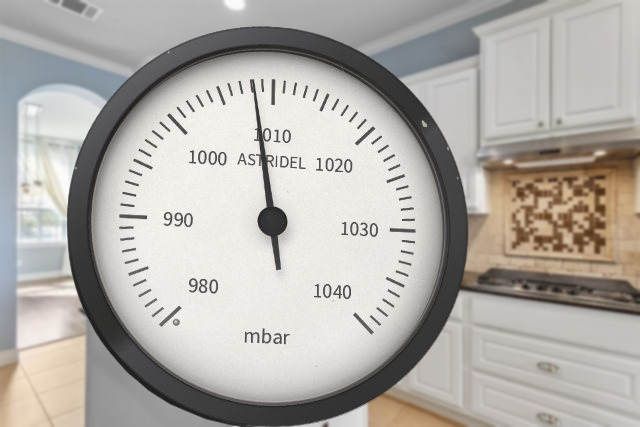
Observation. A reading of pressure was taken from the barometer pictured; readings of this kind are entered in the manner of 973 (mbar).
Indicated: 1008 (mbar)
